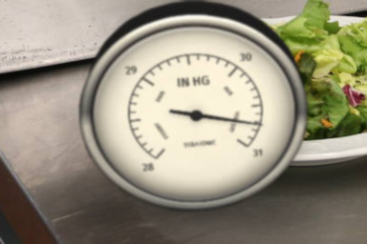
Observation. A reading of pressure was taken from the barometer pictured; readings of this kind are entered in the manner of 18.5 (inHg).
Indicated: 30.7 (inHg)
